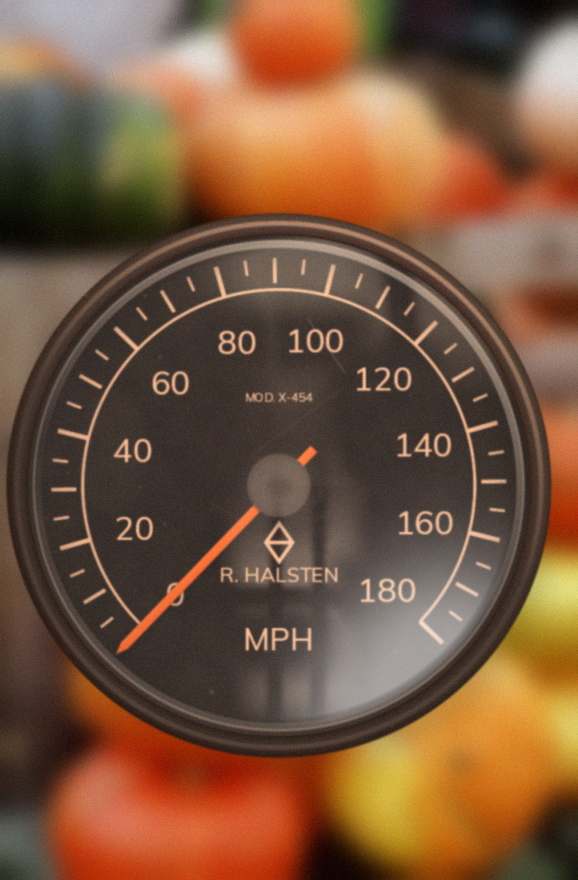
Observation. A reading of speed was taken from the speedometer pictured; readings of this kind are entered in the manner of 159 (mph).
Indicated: 0 (mph)
